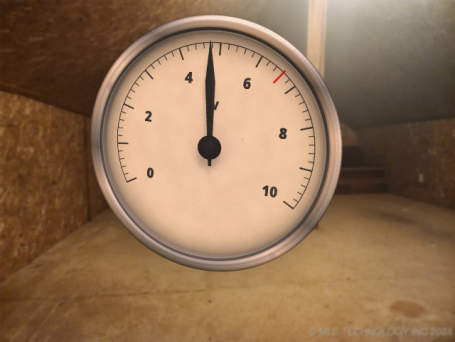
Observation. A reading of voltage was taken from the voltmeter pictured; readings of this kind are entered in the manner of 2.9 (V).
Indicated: 4.8 (V)
